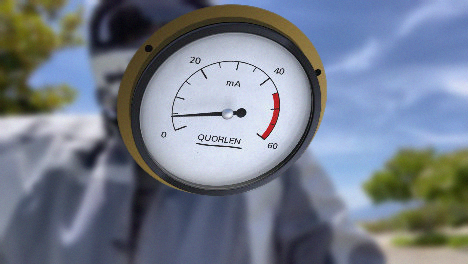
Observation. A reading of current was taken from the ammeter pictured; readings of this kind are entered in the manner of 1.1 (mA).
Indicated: 5 (mA)
